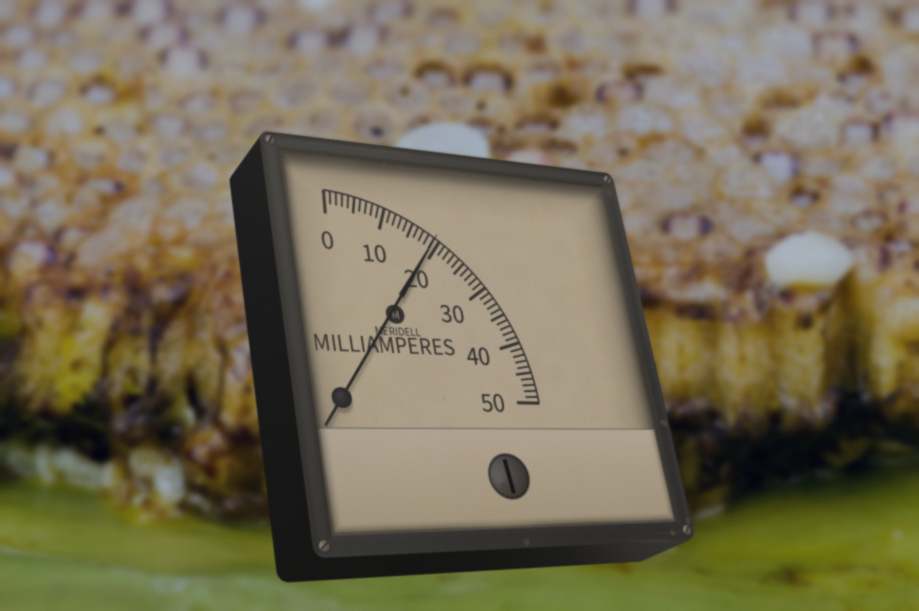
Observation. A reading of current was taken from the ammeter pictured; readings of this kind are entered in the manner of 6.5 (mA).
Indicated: 19 (mA)
